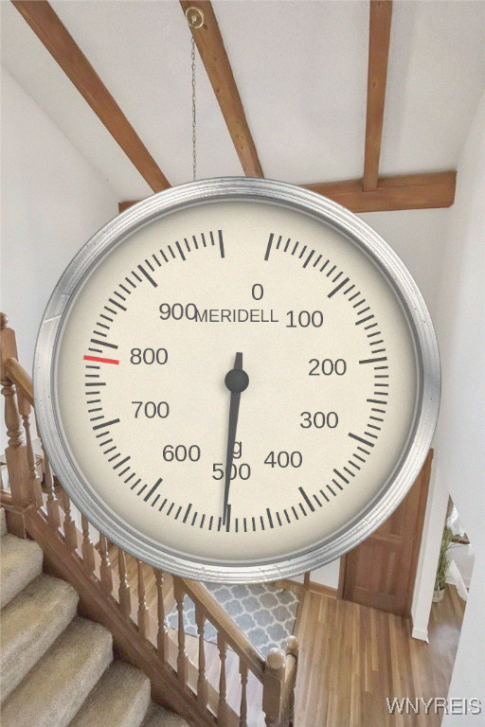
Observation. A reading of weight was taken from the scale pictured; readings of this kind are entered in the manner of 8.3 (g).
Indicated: 505 (g)
